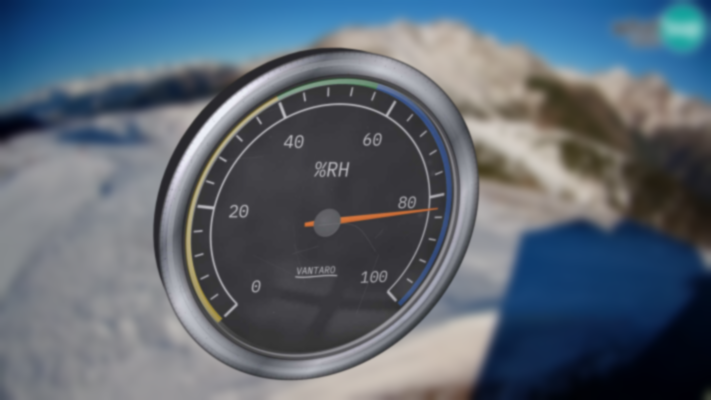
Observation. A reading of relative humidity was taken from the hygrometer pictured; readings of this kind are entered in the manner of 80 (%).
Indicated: 82 (%)
